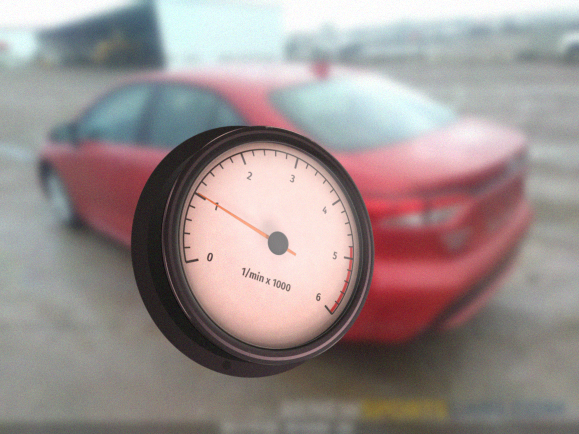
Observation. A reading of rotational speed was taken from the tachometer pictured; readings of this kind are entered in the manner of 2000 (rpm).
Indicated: 1000 (rpm)
